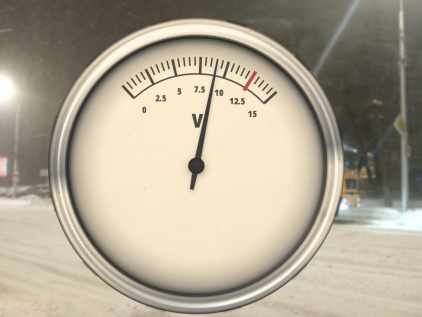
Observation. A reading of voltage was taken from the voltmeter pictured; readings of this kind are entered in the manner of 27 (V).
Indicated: 9 (V)
